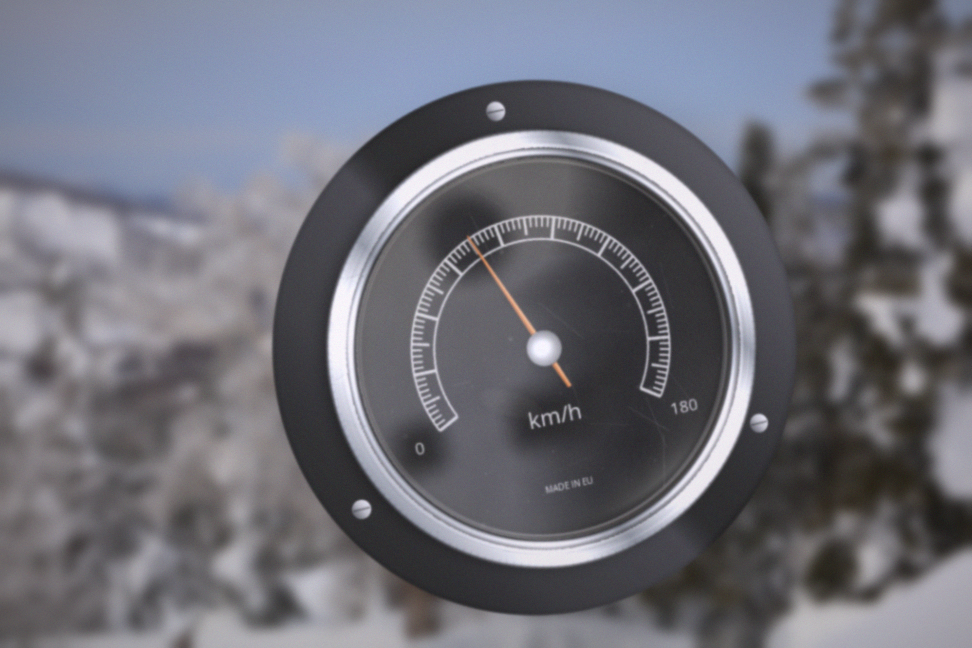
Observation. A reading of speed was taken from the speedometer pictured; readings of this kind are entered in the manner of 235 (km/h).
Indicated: 70 (km/h)
